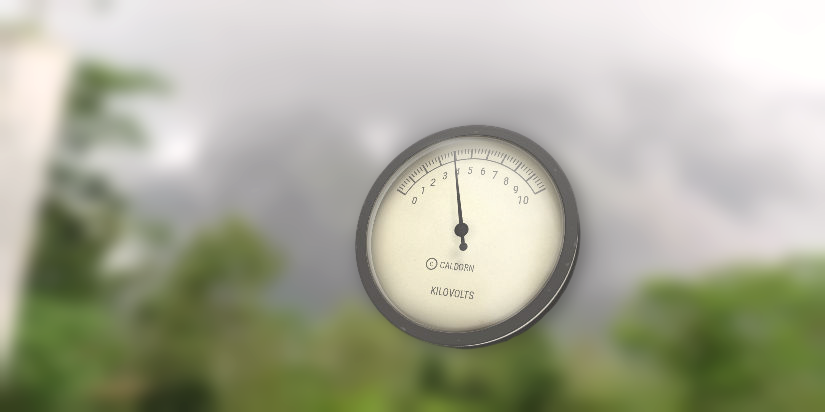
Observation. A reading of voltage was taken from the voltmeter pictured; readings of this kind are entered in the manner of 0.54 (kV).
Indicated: 4 (kV)
